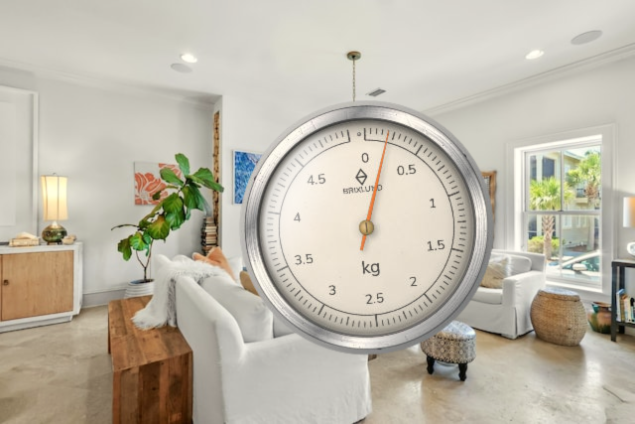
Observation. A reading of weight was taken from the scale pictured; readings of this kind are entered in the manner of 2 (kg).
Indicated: 0.2 (kg)
